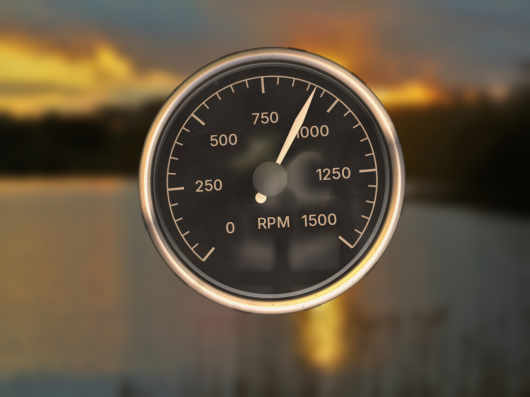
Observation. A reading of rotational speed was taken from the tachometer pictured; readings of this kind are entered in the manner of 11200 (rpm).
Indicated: 925 (rpm)
